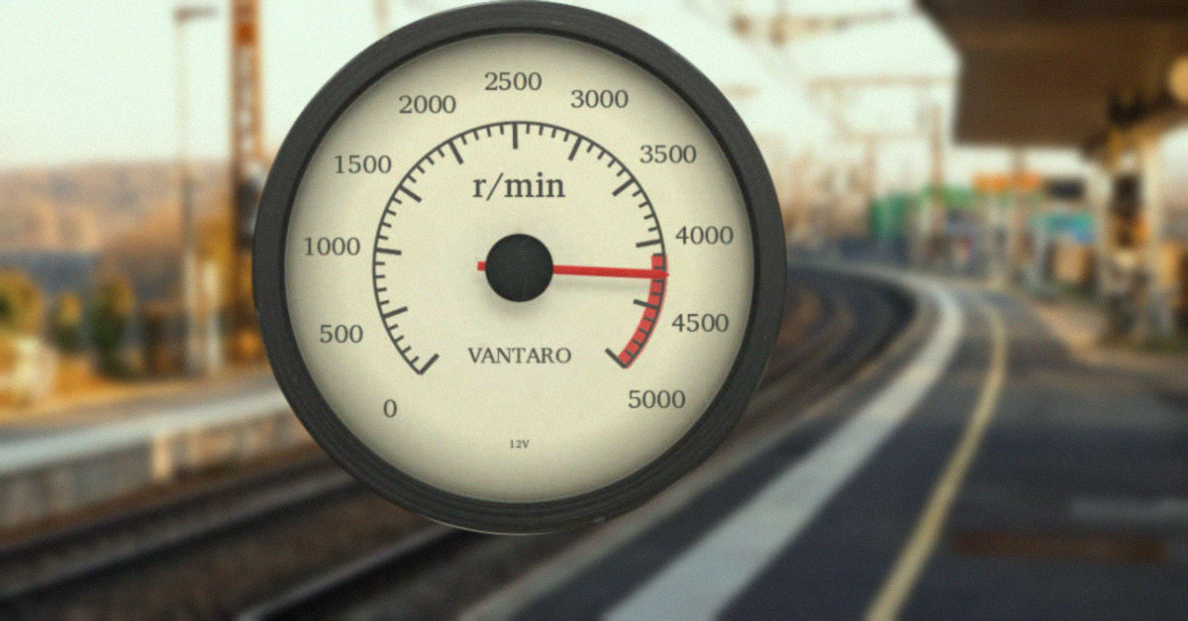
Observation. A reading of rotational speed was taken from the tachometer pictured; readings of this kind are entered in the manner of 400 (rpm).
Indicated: 4250 (rpm)
